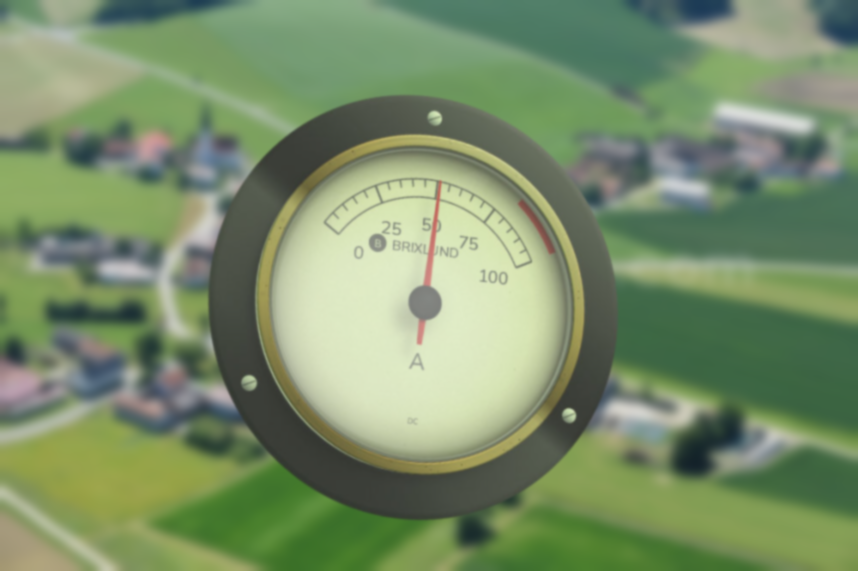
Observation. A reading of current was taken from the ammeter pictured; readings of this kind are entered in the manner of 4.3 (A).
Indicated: 50 (A)
